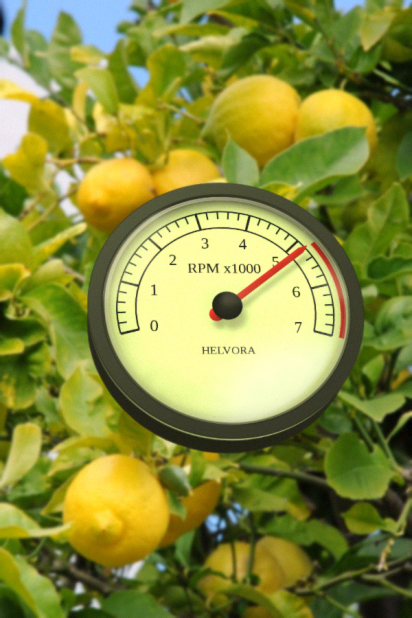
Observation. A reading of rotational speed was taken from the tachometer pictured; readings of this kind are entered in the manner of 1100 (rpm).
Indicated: 5200 (rpm)
